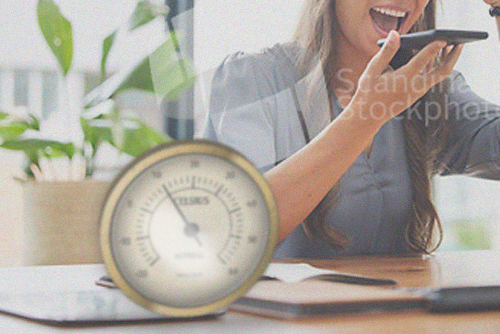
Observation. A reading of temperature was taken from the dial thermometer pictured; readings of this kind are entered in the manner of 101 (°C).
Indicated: 10 (°C)
